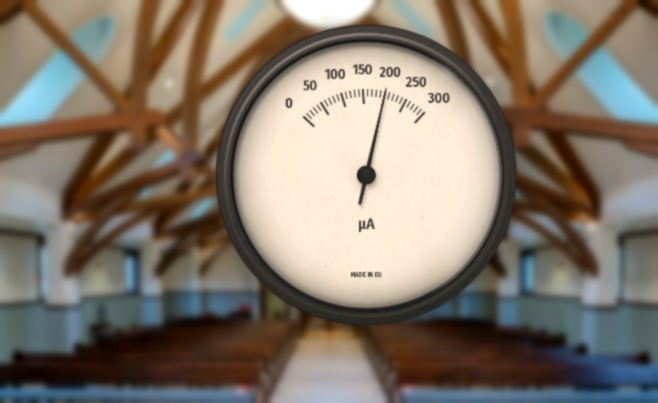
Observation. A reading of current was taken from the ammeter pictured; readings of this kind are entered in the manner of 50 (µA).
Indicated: 200 (µA)
